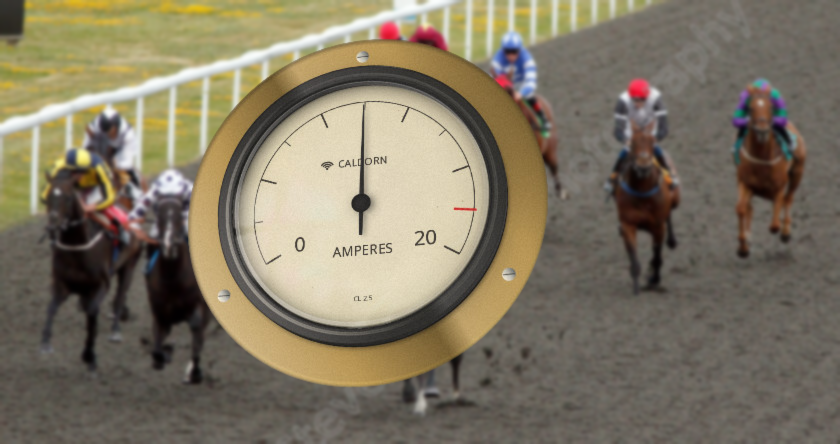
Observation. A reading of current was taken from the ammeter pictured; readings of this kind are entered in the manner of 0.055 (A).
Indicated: 10 (A)
